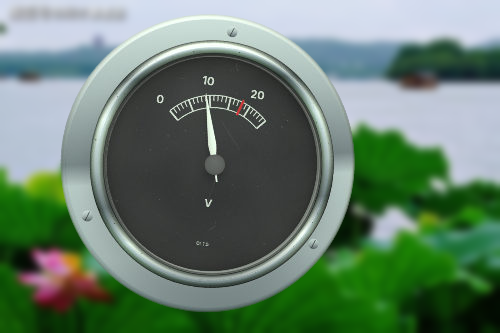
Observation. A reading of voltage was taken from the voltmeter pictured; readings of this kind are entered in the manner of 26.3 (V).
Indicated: 9 (V)
